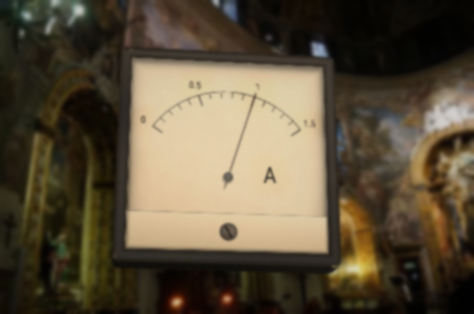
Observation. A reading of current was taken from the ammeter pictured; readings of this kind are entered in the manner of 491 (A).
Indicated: 1 (A)
